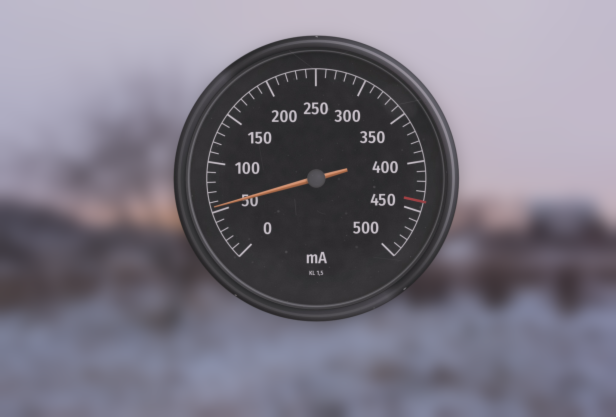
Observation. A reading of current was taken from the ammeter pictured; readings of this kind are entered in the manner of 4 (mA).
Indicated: 55 (mA)
